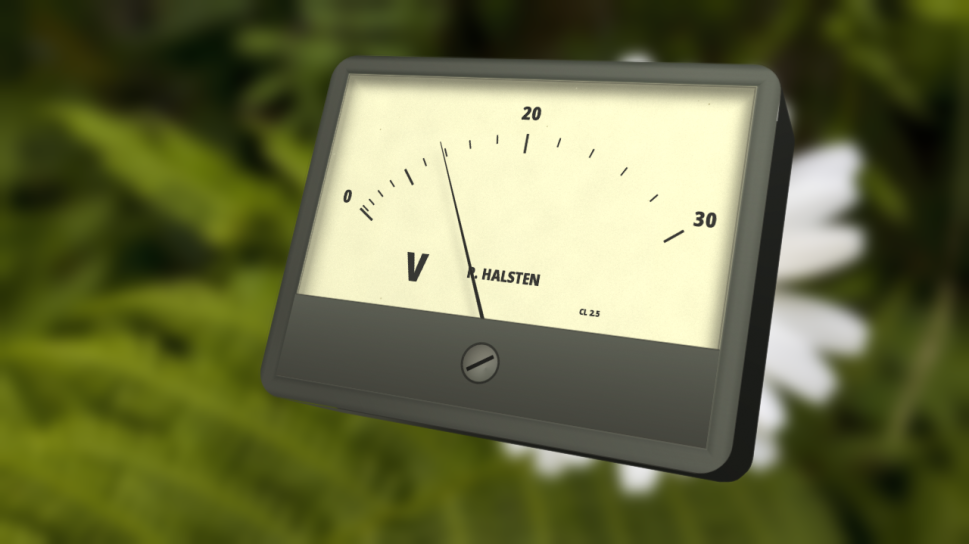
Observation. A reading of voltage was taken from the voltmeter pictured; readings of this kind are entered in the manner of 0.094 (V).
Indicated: 14 (V)
